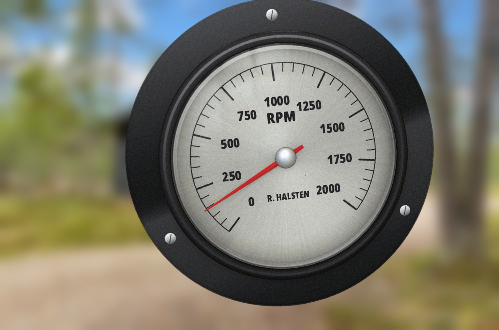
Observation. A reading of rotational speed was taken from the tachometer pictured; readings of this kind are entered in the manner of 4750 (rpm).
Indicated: 150 (rpm)
